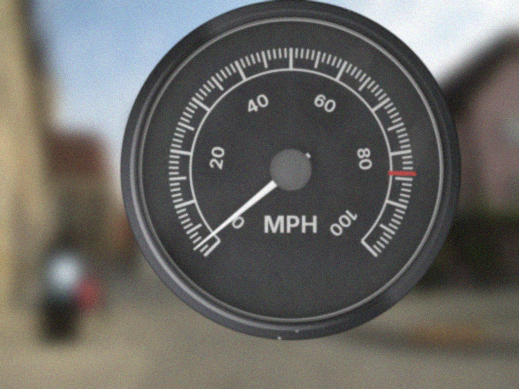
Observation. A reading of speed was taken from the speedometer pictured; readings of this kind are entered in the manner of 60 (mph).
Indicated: 2 (mph)
